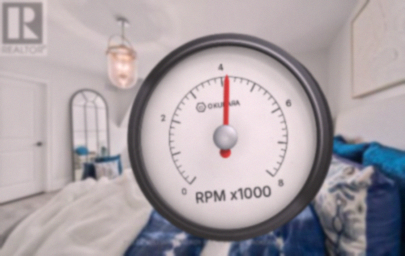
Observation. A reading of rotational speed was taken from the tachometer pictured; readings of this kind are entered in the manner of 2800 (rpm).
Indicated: 4200 (rpm)
